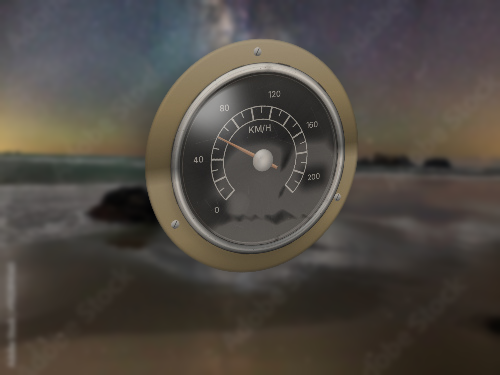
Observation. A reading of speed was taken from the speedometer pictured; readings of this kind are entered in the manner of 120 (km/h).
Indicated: 60 (km/h)
